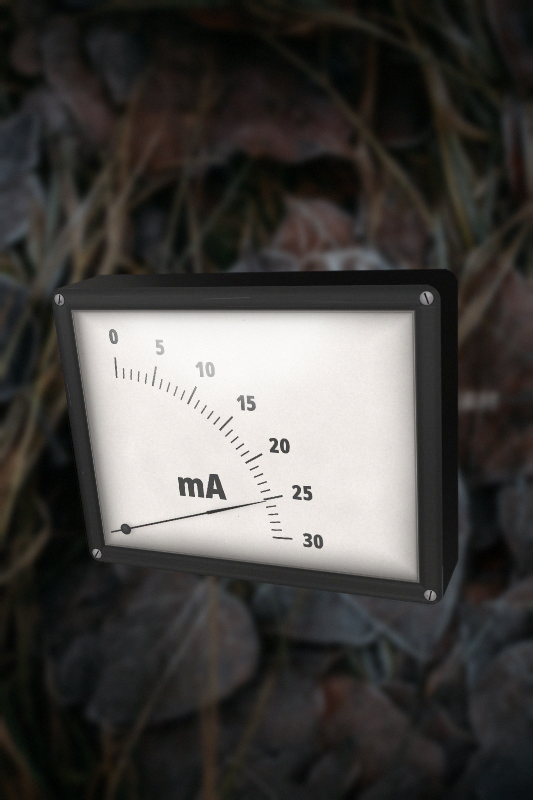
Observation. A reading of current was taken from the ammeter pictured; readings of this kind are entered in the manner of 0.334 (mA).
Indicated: 25 (mA)
